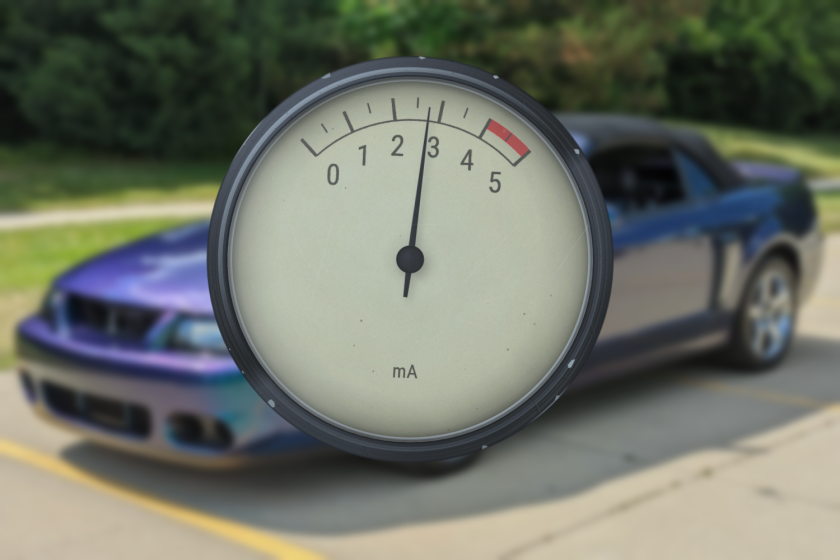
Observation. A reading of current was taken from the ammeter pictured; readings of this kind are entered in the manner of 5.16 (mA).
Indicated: 2.75 (mA)
